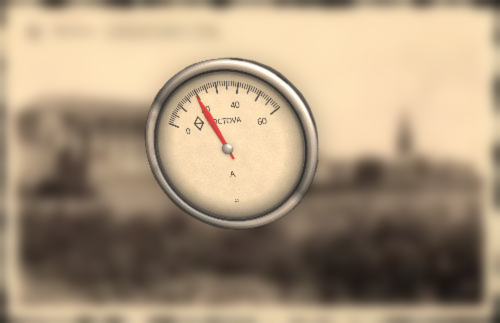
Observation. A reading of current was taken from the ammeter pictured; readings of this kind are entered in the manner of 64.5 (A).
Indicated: 20 (A)
